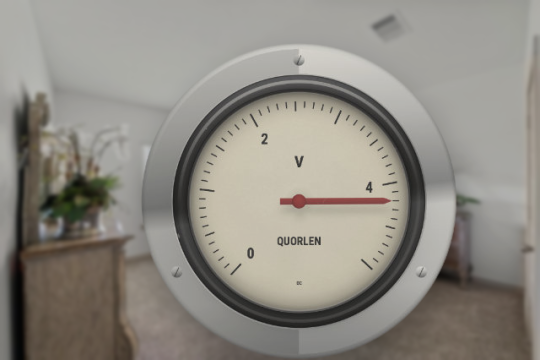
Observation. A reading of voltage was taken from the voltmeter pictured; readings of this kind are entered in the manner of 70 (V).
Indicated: 4.2 (V)
